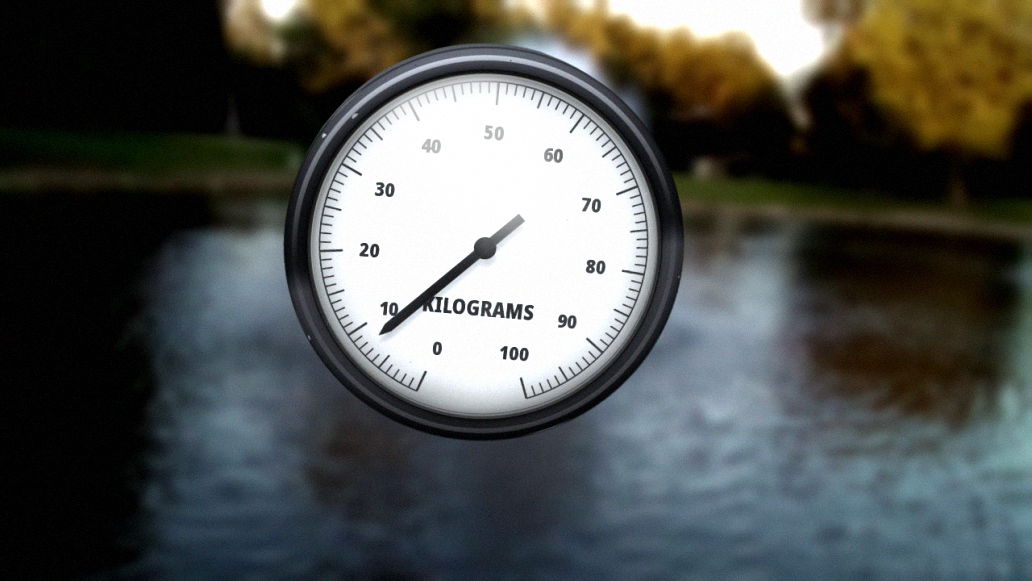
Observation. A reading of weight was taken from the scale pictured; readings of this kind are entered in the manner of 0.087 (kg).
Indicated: 8 (kg)
